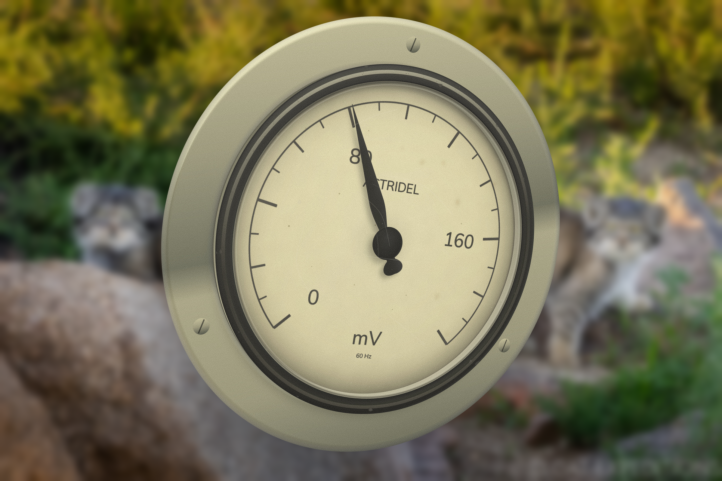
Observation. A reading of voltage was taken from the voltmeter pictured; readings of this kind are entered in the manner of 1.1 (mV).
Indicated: 80 (mV)
